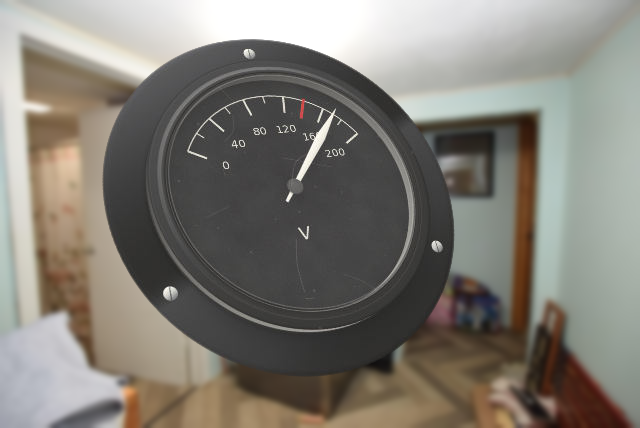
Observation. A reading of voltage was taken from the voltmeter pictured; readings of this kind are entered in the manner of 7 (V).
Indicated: 170 (V)
